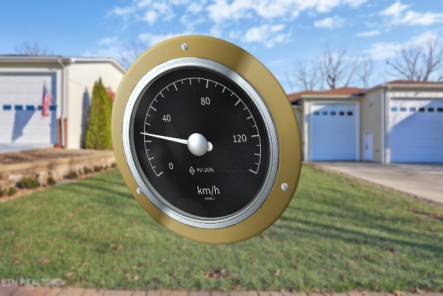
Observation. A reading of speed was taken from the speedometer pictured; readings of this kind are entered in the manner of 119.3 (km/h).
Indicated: 25 (km/h)
